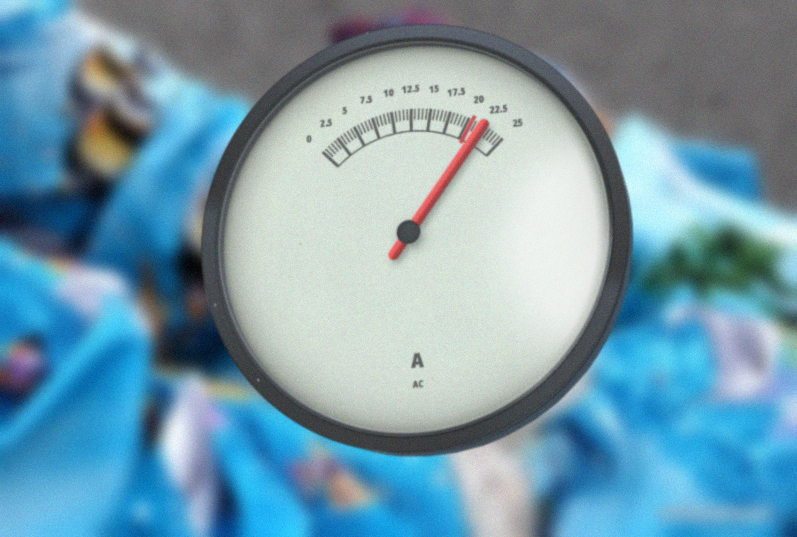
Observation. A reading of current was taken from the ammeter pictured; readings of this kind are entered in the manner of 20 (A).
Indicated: 22.5 (A)
